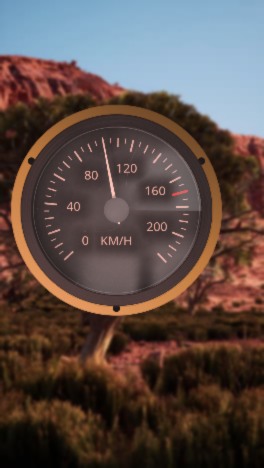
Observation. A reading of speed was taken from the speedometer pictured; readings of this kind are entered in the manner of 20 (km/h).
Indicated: 100 (km/h)
